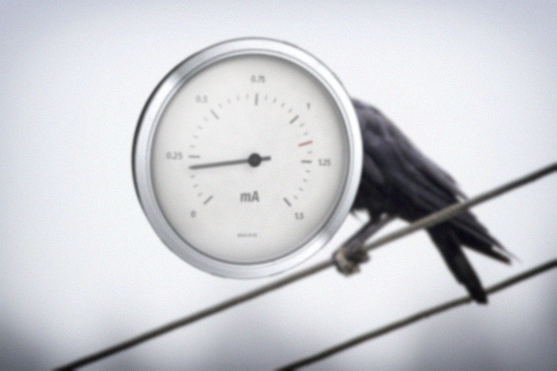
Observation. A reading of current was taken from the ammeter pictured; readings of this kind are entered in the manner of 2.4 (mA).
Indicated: 0.2 (mA)
